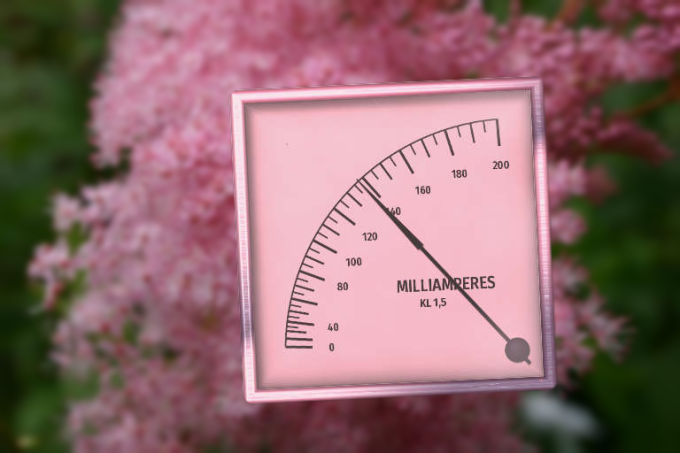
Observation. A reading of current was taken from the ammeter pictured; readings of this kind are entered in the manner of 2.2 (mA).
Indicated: 137.5 (mA)
